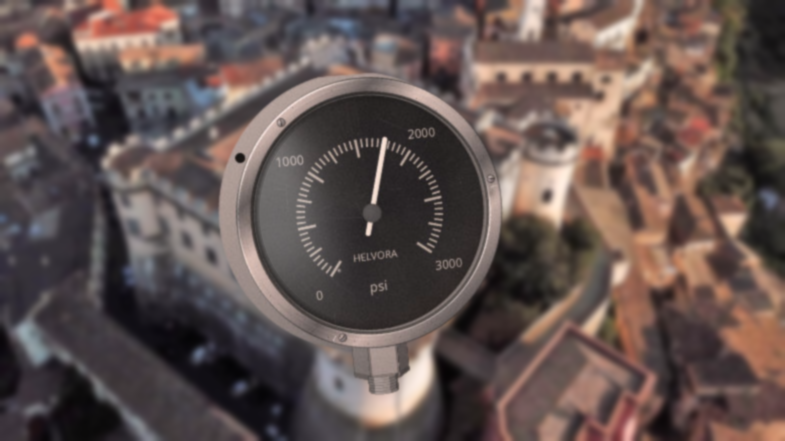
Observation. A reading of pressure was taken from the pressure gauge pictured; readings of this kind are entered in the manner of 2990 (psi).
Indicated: 1750 (psi)
